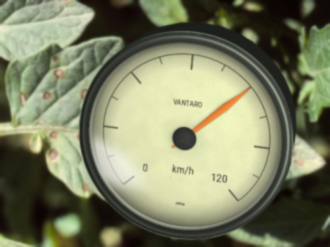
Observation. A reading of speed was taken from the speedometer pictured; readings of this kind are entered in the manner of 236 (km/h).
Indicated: 80 (km/h)
